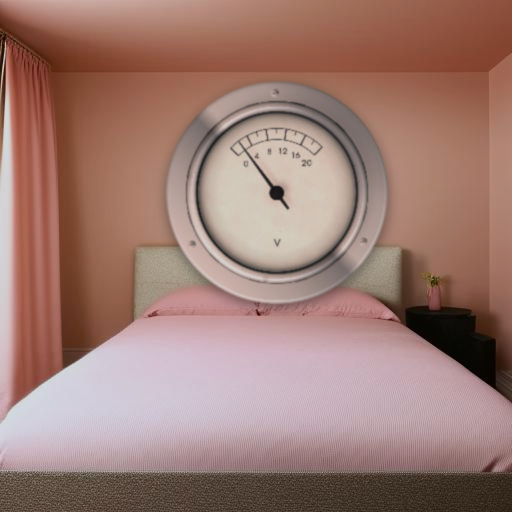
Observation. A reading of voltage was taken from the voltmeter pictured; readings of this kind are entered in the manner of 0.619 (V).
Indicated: 2 (V)
